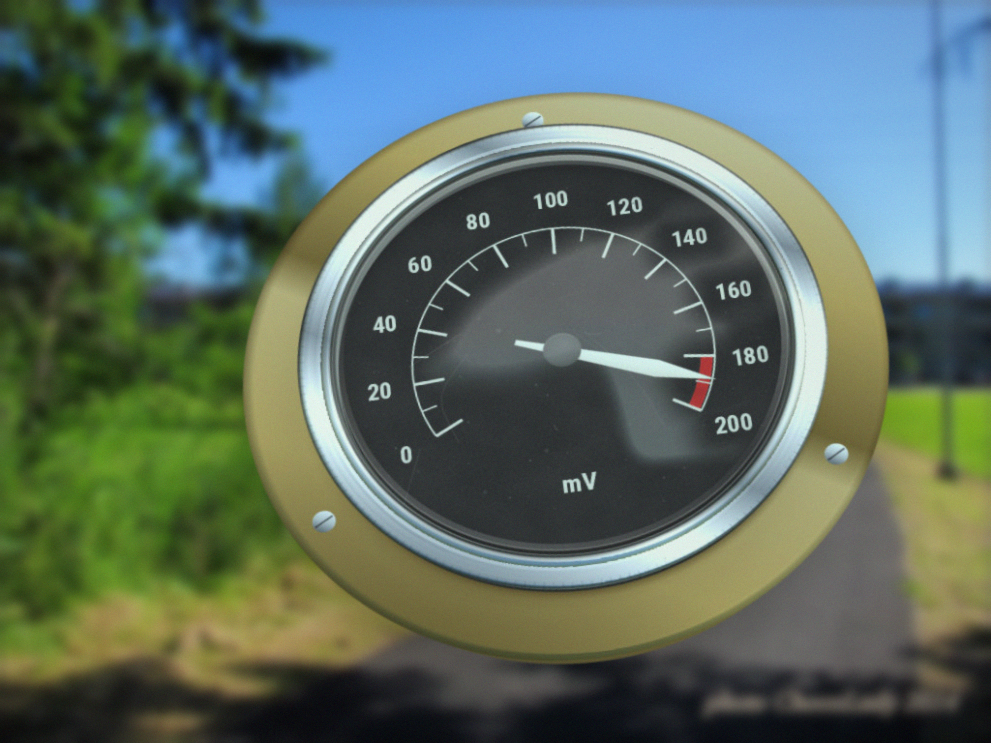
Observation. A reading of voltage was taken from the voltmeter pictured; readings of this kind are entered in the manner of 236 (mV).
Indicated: 190 (mV)
